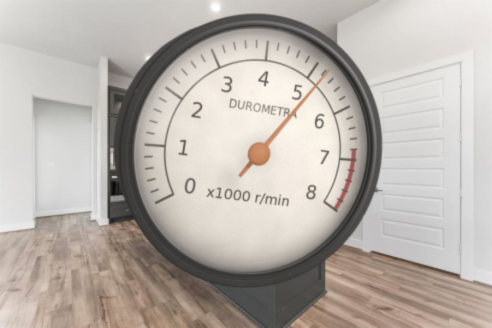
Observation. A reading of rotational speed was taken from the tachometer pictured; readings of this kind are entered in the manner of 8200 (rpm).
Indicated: 5200 (rpm)
